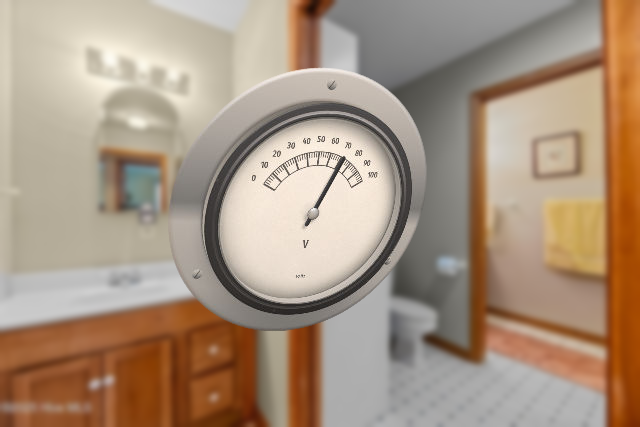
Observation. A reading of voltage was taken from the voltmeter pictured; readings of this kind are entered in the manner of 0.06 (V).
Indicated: 70 (V)
